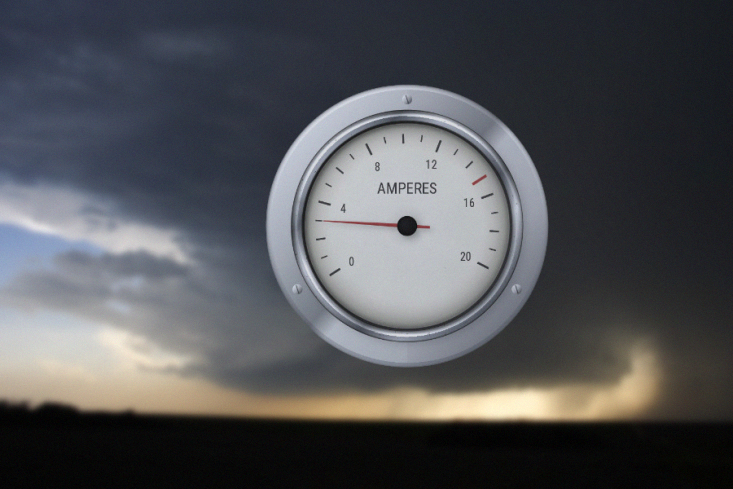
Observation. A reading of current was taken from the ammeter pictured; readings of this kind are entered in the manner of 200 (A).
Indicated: 3 (A)
